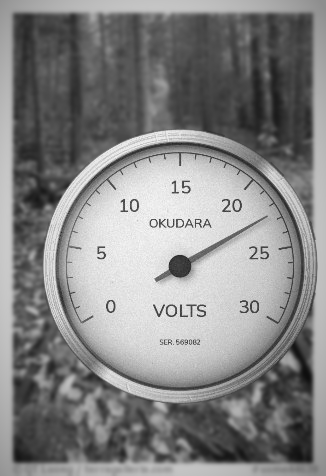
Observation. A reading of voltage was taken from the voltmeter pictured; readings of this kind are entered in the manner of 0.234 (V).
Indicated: 22.5 (V)
